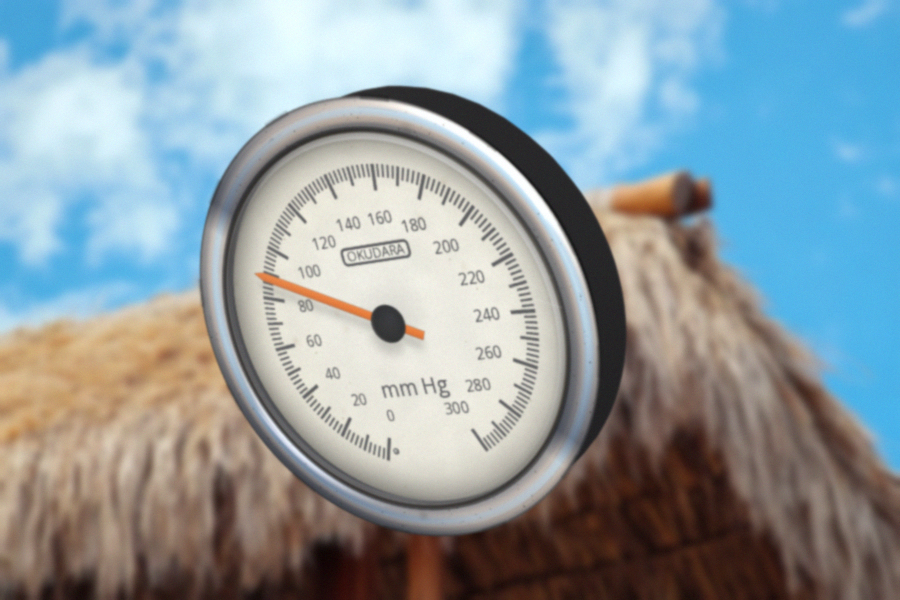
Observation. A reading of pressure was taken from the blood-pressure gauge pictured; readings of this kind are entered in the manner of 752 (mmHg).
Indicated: 90 (mmHg)
